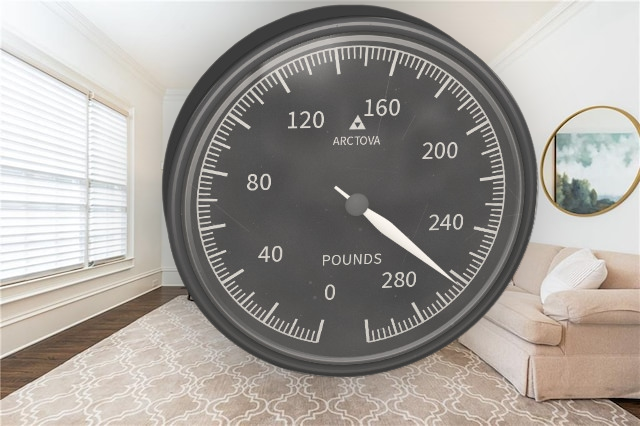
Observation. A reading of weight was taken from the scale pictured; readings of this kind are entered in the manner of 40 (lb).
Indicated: 262 (lb)
